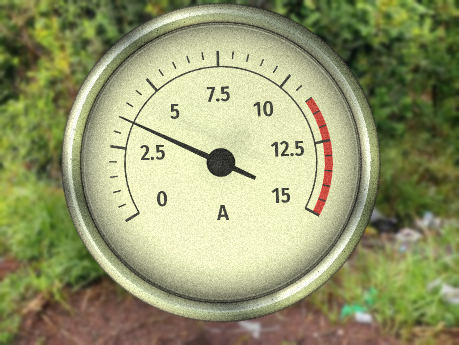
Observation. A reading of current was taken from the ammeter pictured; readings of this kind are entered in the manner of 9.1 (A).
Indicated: 3.5 (A)
